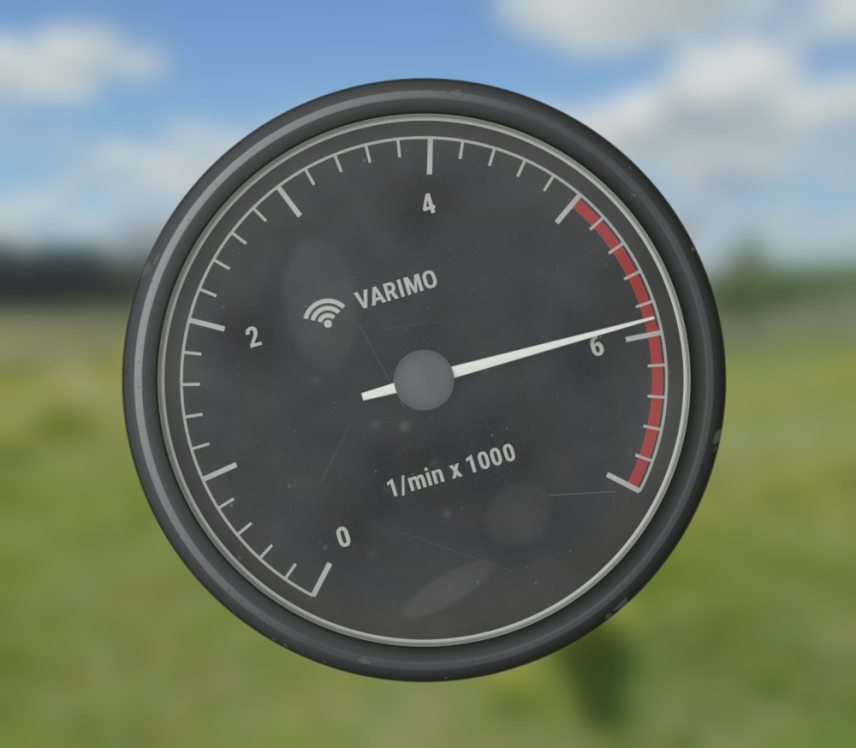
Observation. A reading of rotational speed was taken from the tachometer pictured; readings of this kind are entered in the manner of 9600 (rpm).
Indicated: 5900 (rpm)
